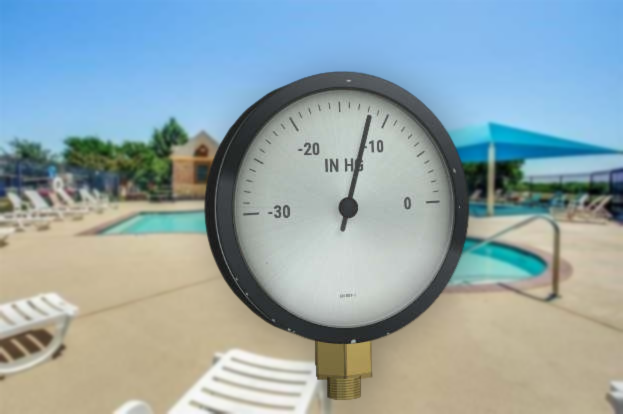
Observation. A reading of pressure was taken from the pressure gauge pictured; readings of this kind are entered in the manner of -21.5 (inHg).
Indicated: -12 (inHg)
